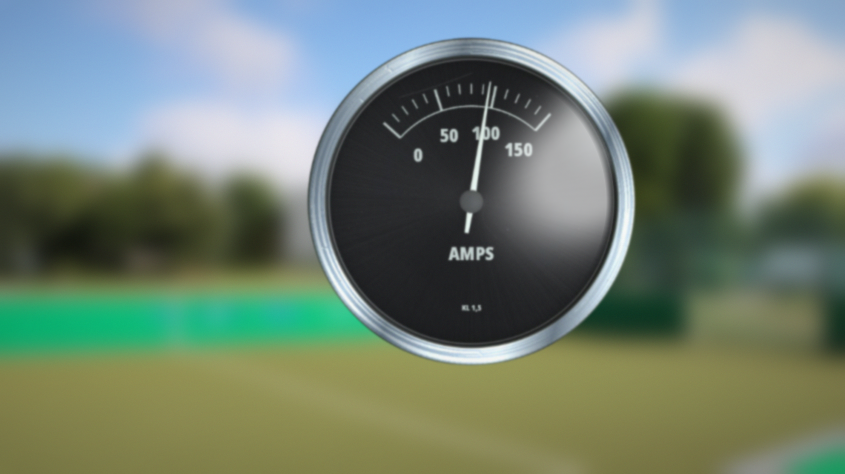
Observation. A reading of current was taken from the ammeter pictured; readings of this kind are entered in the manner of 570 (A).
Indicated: 95 (A)
